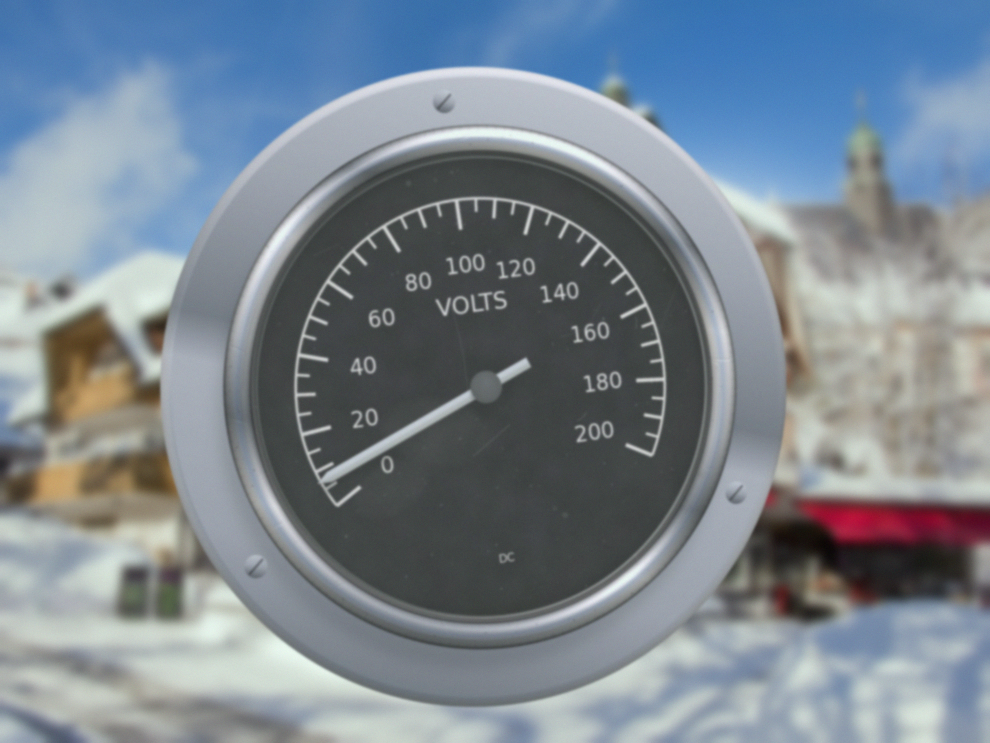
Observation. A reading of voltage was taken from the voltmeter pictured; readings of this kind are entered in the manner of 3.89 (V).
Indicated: 7.5 (V)
